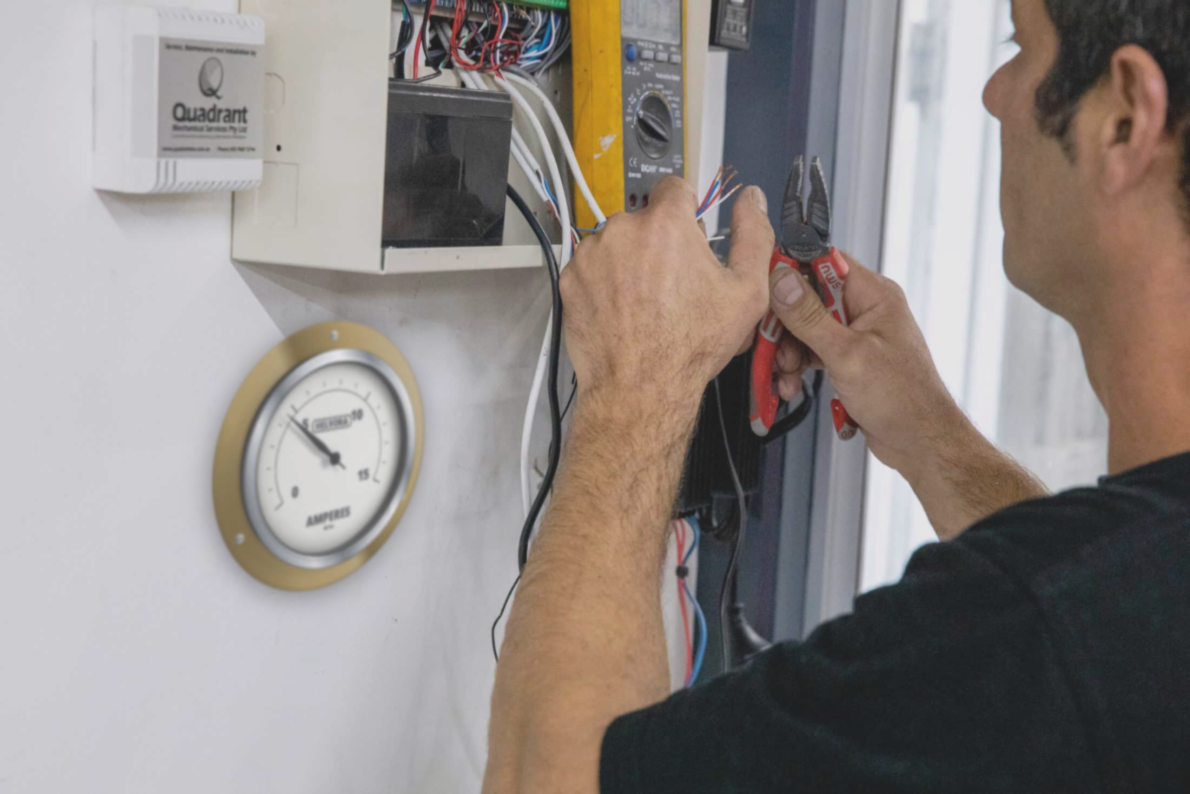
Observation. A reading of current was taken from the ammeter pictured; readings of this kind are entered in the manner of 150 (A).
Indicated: 4.5 (A)
